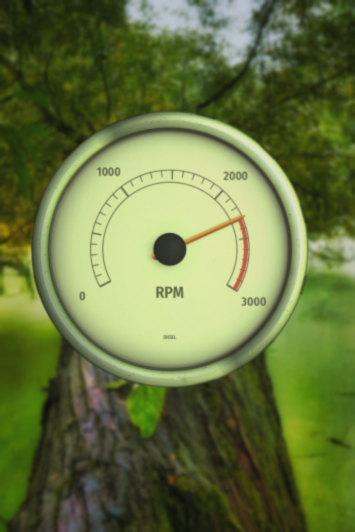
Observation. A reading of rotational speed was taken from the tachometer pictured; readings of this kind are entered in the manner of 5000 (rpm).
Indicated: 2300 (rpm)
